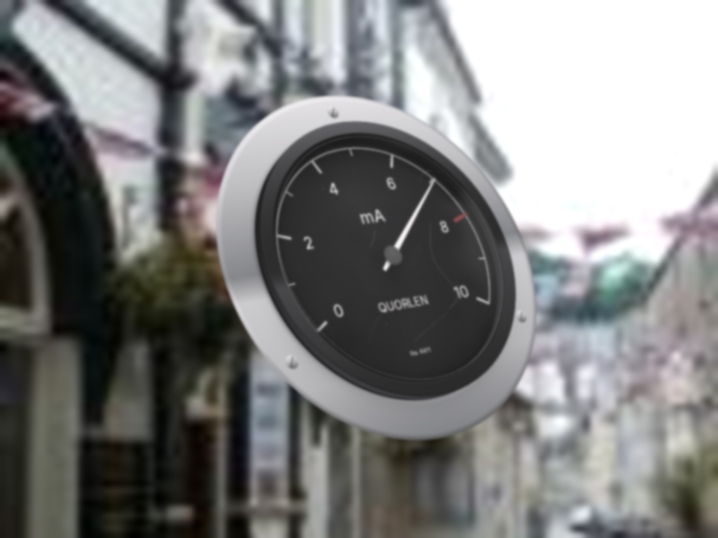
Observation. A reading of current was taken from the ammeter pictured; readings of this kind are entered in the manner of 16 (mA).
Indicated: 7 (mA)
